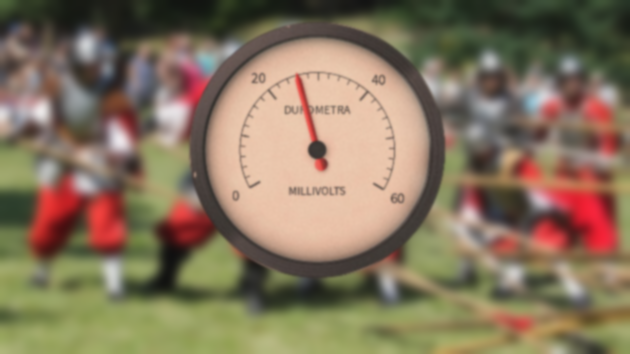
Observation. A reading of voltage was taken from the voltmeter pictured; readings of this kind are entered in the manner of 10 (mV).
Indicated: 26 (mV)
